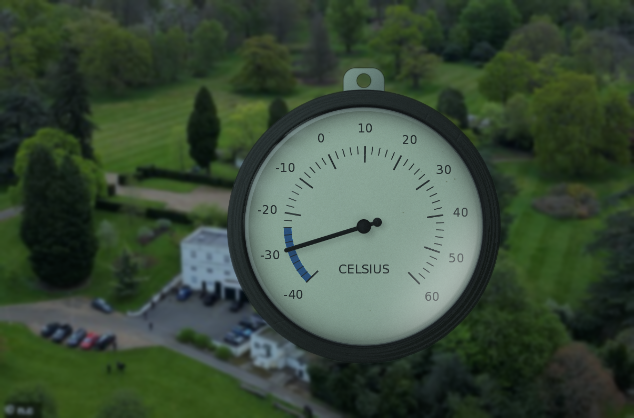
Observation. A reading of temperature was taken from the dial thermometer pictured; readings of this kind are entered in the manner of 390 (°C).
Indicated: -30 (°C)
